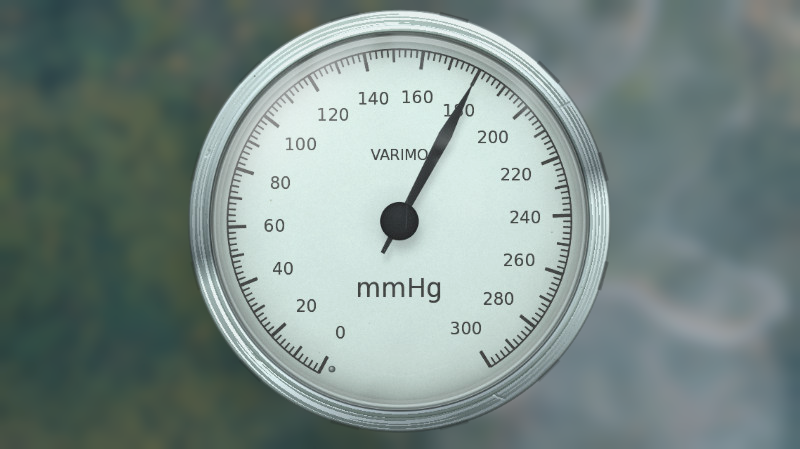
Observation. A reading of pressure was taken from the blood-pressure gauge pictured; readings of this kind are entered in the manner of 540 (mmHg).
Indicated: 180 (mmHg)
